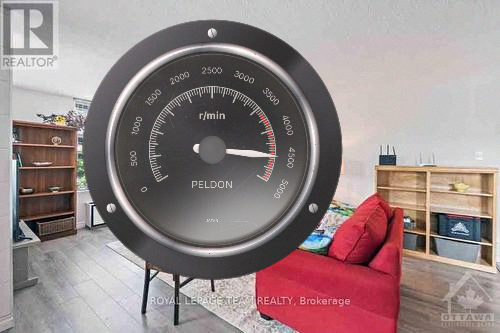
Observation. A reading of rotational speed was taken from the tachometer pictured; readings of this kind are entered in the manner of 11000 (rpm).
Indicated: 4500 (rpm)
